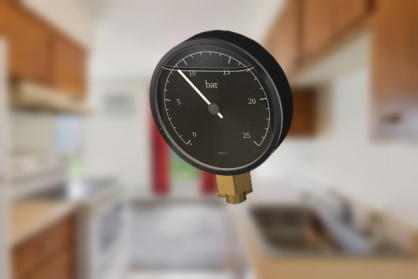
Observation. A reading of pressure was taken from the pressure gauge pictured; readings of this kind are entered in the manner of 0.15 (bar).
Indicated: 9 (bar)
